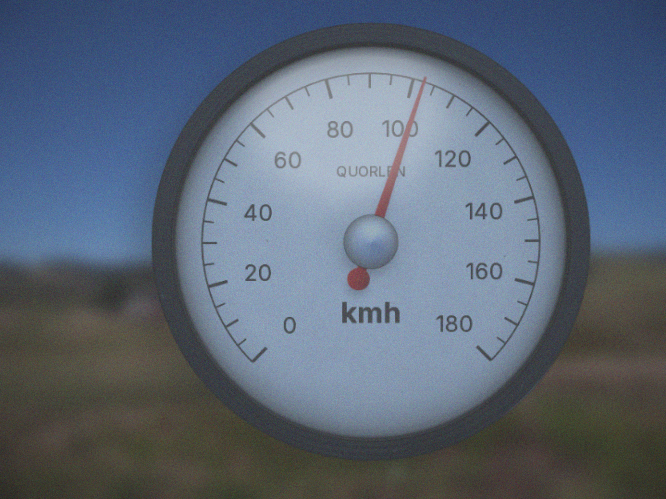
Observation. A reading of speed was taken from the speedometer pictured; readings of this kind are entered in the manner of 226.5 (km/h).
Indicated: 102.5 (km/h)
